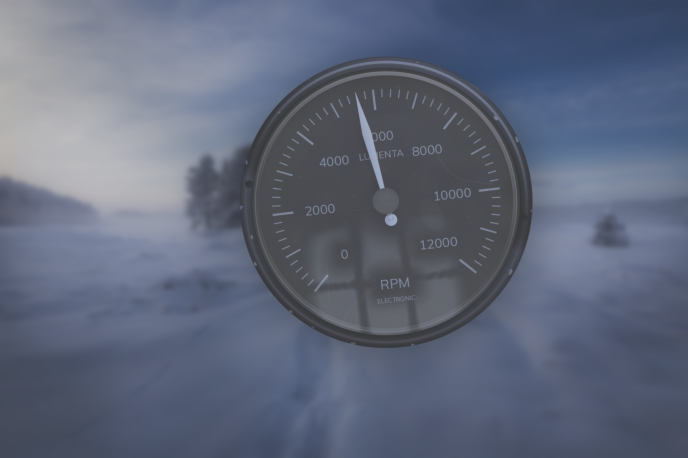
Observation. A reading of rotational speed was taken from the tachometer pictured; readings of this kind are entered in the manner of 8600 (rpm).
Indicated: 5600 (rpm)
